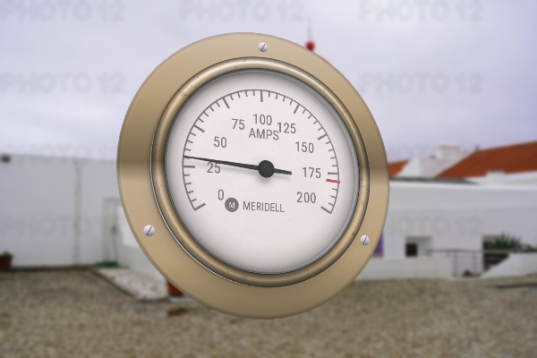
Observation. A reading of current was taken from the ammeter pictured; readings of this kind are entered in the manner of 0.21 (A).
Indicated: 30 (A)
